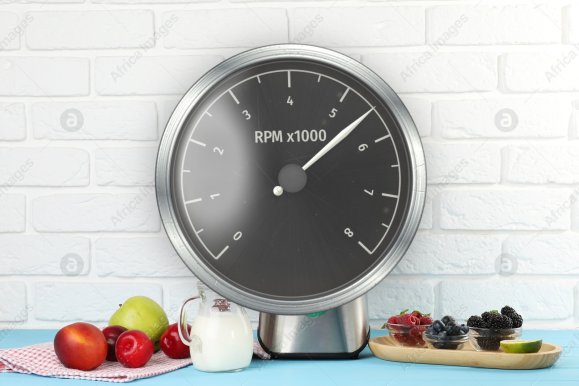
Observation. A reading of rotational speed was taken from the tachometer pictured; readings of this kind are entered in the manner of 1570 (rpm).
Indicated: 5500 (rpm)
